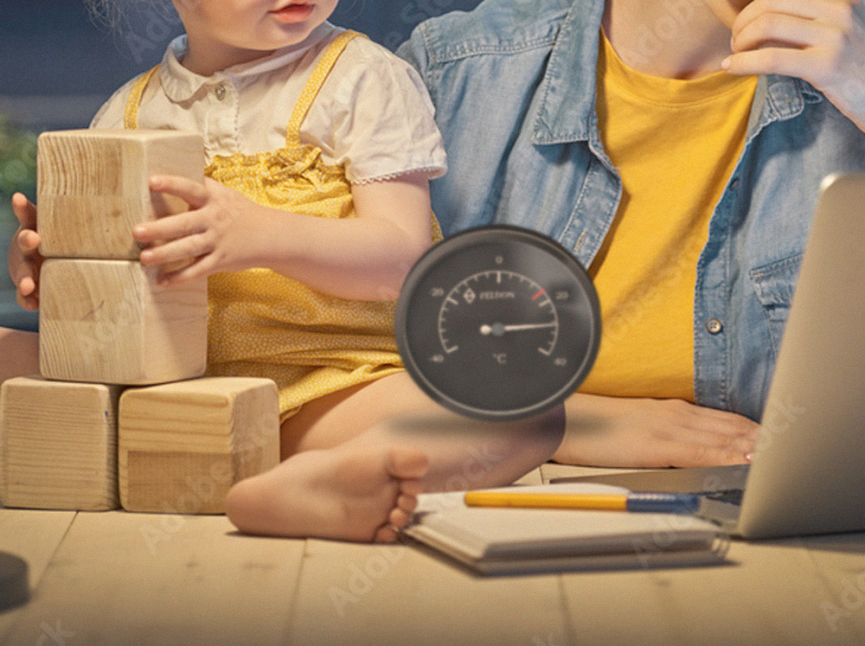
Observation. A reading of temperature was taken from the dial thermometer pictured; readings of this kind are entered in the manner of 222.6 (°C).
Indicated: 28 (°C)
